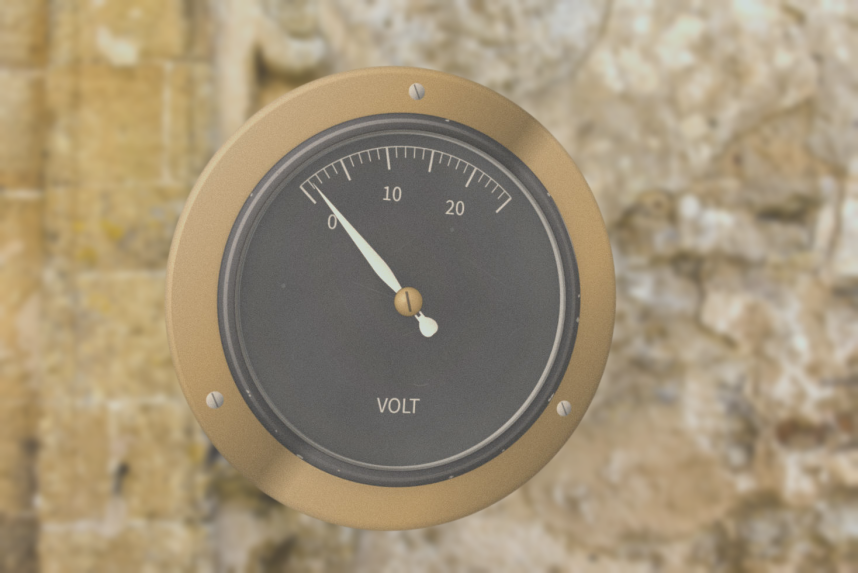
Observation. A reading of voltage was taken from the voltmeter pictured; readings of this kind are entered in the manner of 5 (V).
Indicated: 1 (V)
